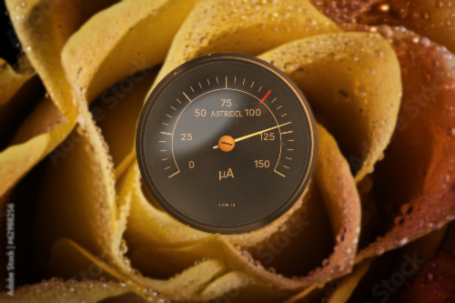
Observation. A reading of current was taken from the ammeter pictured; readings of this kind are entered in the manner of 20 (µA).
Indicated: 120 (µA)
